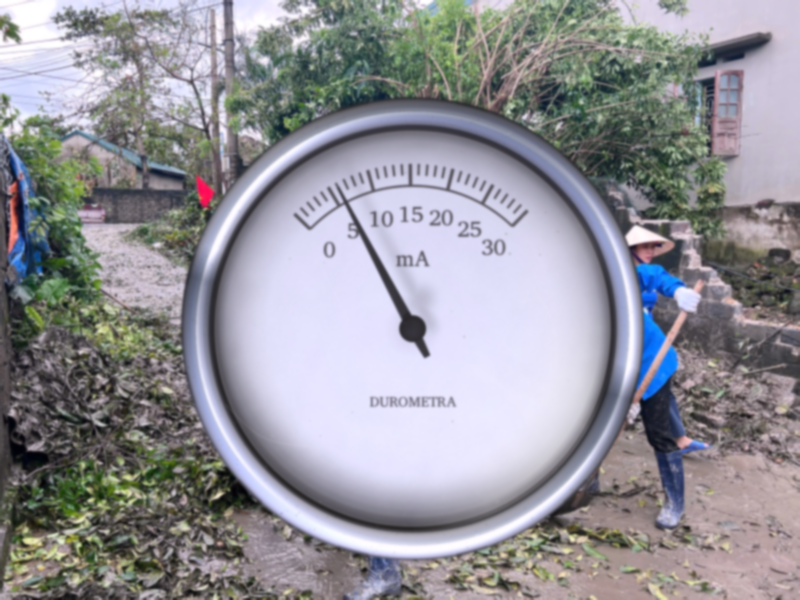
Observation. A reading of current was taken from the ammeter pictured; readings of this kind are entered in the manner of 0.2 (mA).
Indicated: 6 (mA)
